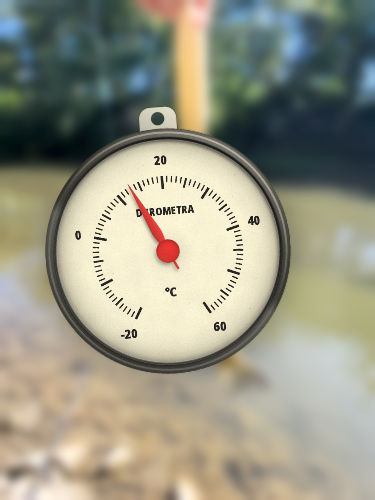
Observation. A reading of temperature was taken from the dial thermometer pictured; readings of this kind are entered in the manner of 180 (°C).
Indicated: 13 (°C)
